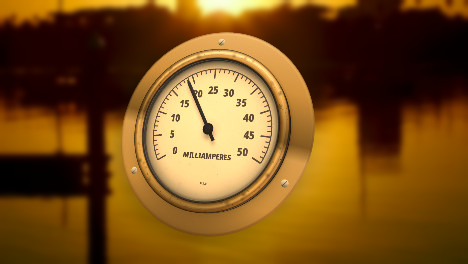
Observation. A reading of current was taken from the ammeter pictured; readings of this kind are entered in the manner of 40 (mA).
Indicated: 19 (mA)
